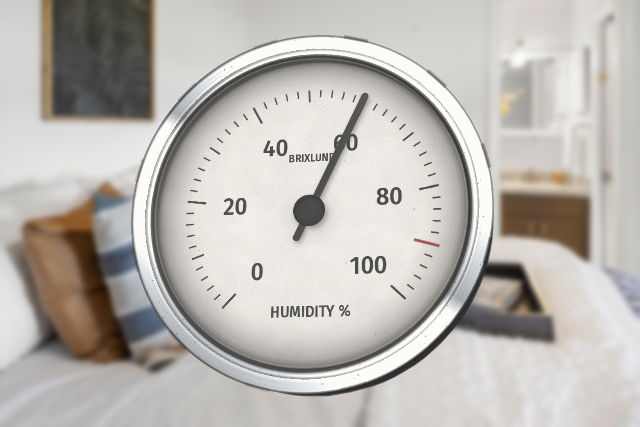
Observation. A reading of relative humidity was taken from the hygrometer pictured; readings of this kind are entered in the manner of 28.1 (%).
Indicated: 60 (%)
